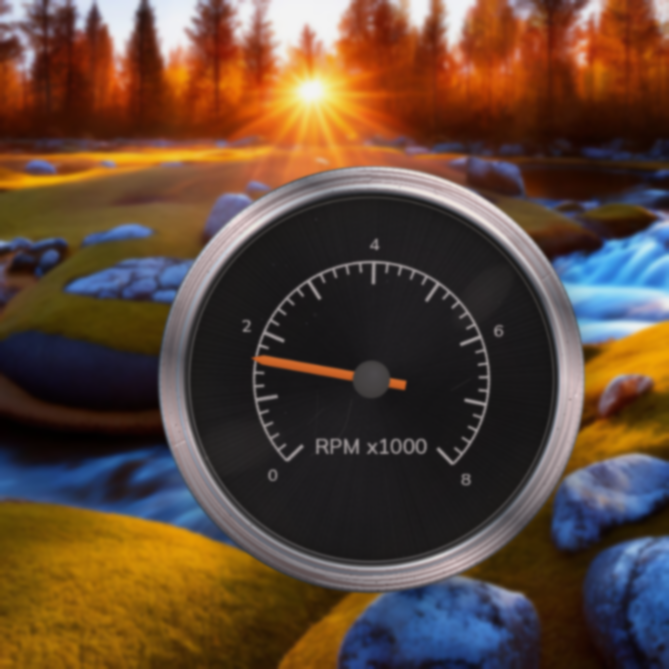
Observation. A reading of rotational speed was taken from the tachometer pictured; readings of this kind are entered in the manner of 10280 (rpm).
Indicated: 1600 (rpm)
